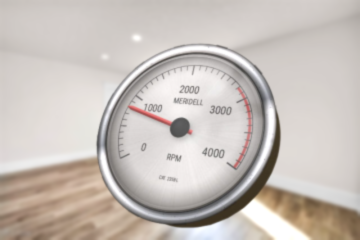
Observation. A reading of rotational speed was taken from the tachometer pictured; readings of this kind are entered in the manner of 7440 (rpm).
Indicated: 800 (rpm)
